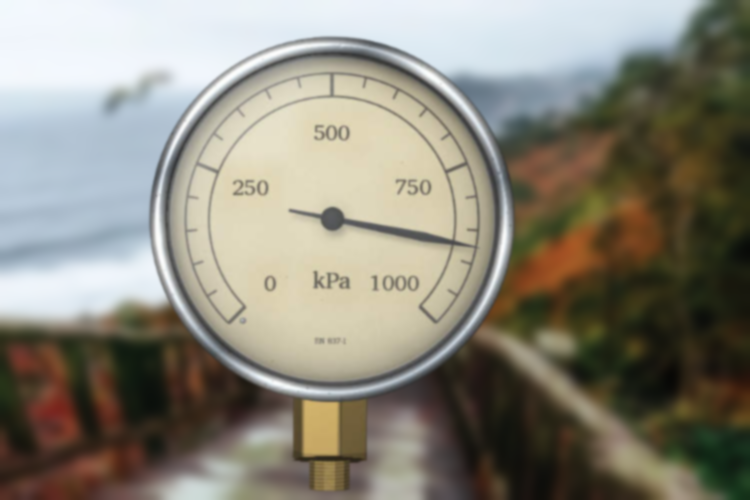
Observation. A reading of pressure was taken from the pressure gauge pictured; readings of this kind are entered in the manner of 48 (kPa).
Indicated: 875 (kPa)
